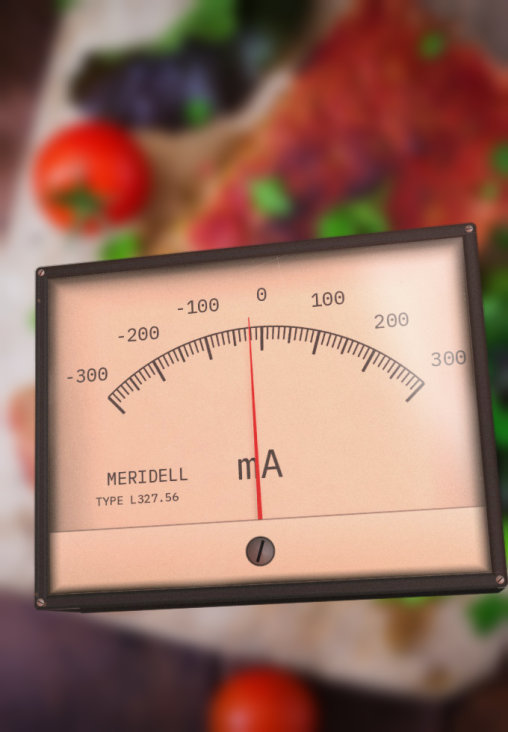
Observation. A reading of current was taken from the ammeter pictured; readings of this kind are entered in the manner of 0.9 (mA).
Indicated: -20 (mA)
